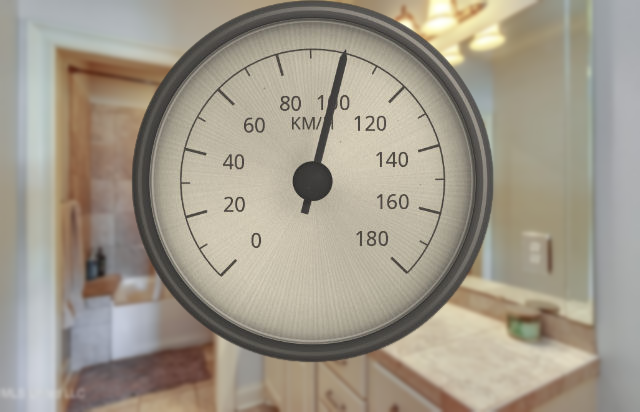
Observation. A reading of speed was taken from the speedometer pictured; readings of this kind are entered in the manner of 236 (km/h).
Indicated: 100 (km/h)
